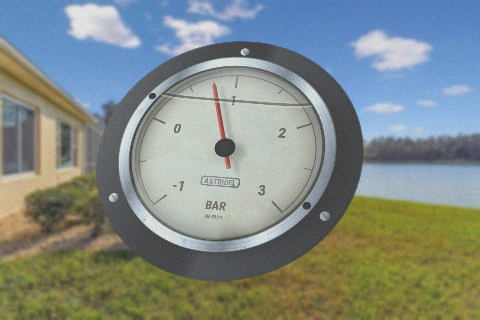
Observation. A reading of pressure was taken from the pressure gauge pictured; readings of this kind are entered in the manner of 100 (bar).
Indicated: 0.75 (bar)
